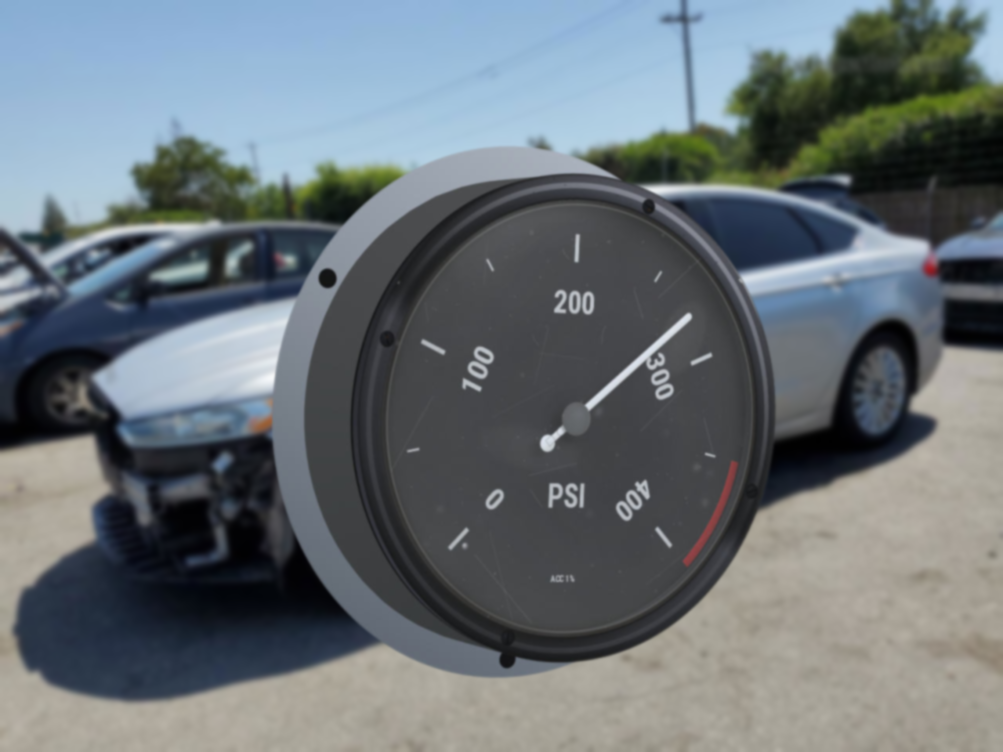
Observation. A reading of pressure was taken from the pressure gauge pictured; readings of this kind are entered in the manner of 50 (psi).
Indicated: 275 (psi)
